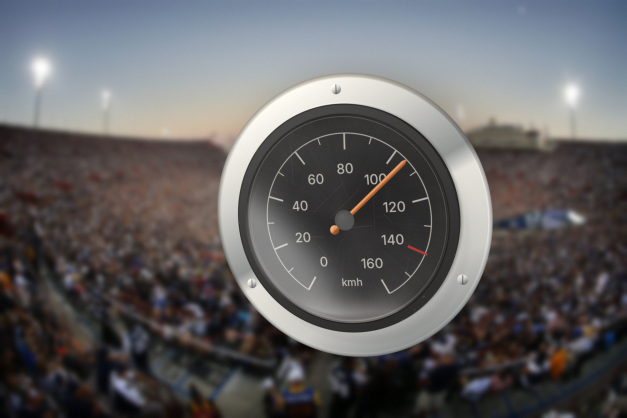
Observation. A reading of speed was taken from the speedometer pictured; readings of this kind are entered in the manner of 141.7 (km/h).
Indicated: 105 (km/h)
